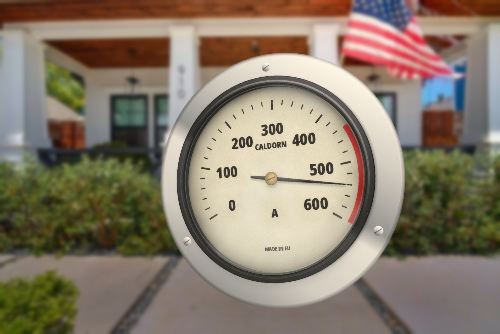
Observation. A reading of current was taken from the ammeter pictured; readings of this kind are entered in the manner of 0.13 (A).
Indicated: 540 (A)
